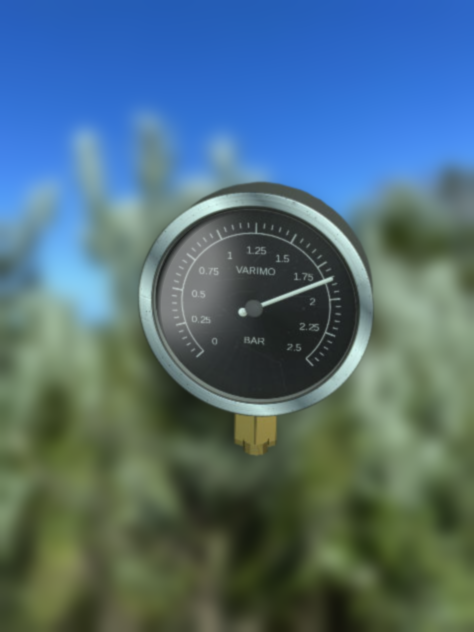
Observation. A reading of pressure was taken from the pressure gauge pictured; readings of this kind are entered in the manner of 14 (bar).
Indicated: 1.85 (bar)
